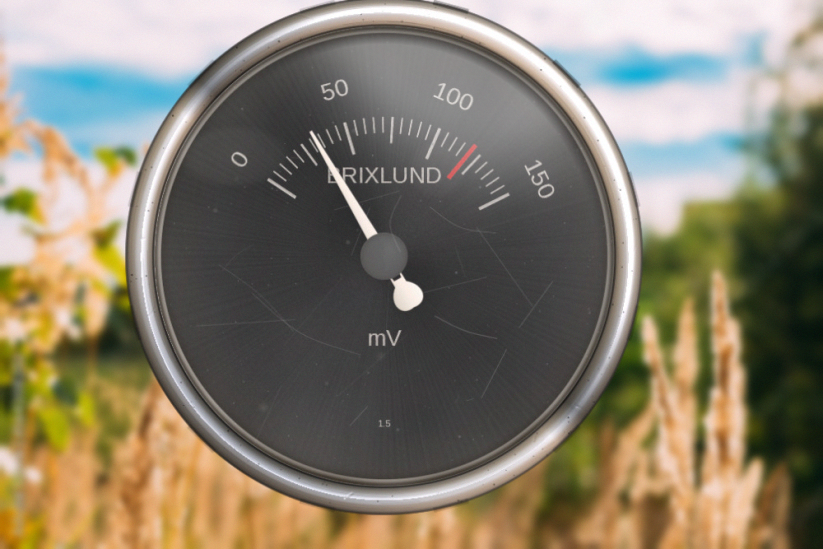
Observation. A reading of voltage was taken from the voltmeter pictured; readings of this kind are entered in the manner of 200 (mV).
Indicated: 32.5 (mV)
